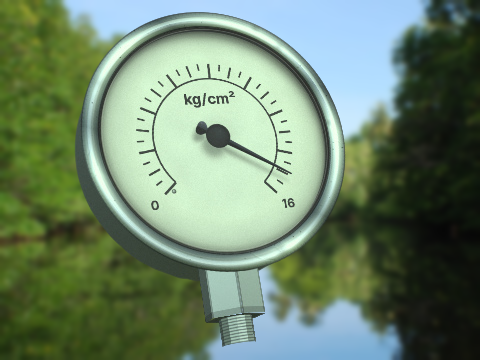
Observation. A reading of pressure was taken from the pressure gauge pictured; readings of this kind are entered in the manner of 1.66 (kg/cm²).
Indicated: 15 (kg/cm²)
